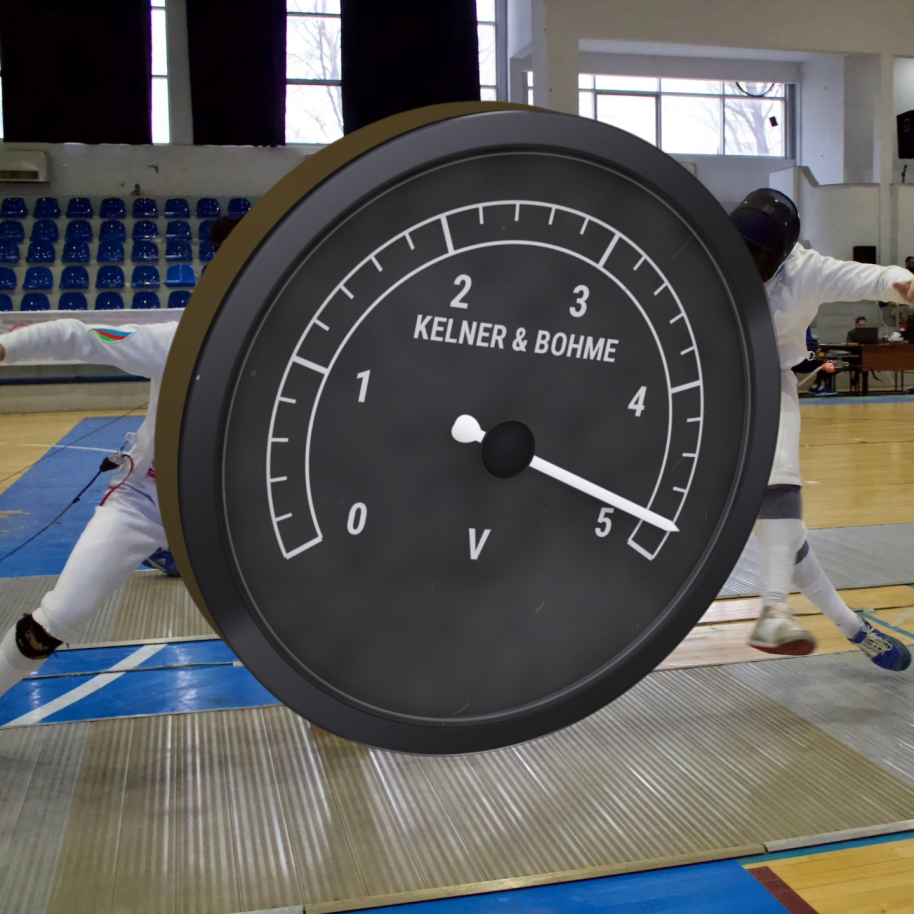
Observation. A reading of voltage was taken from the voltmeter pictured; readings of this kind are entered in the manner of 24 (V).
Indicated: 4.8 (V)
